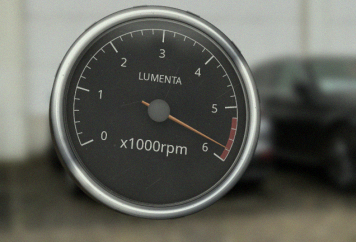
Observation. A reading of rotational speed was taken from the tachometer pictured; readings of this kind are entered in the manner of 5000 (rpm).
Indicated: 5800 (rpm)
